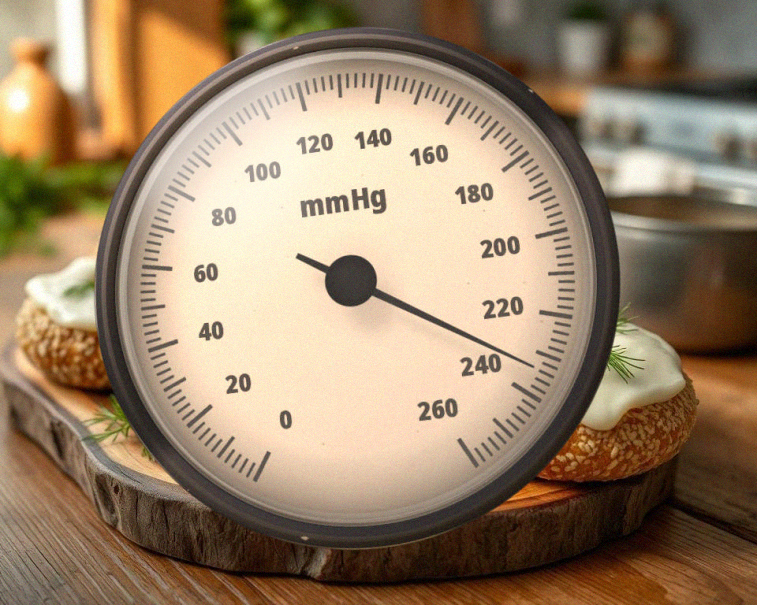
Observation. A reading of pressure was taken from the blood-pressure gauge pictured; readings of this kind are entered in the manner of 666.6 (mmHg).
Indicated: 234 (mmHg)
